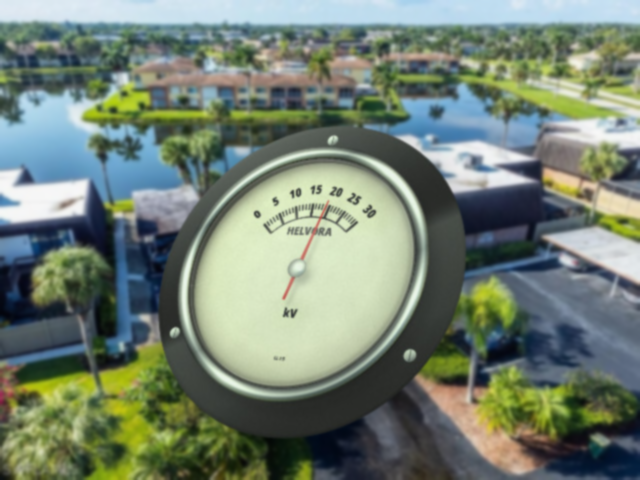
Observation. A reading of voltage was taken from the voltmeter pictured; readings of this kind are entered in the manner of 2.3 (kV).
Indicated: 20 (kV)
